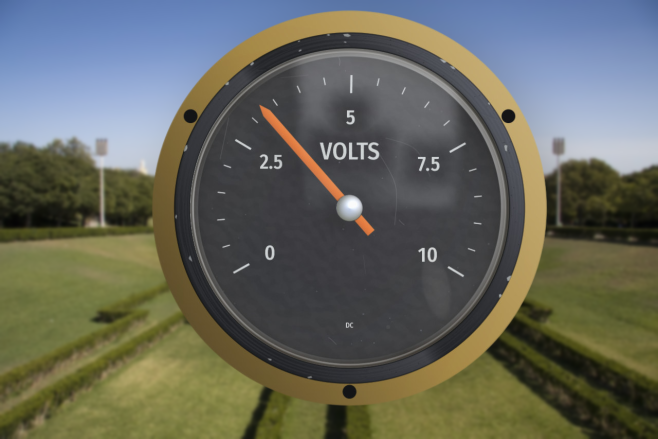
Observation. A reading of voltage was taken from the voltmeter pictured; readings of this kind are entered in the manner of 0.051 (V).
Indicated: 3.25 (V)
